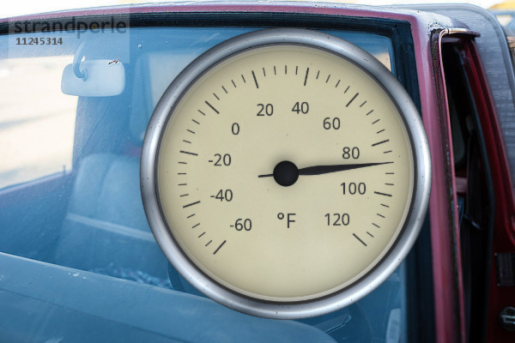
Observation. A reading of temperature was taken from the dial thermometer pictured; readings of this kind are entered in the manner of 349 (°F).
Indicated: 88 (°F)
